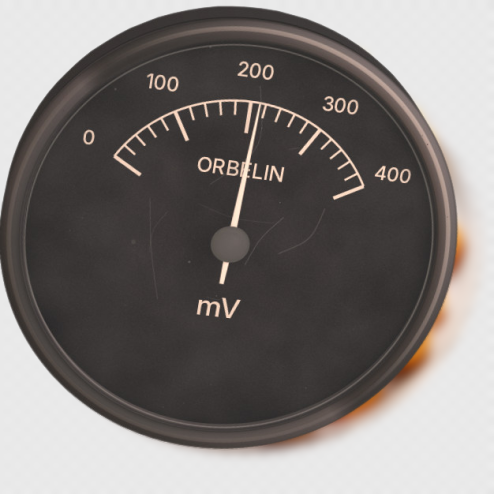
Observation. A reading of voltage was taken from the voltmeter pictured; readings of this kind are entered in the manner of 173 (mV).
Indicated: 210 (mV)
